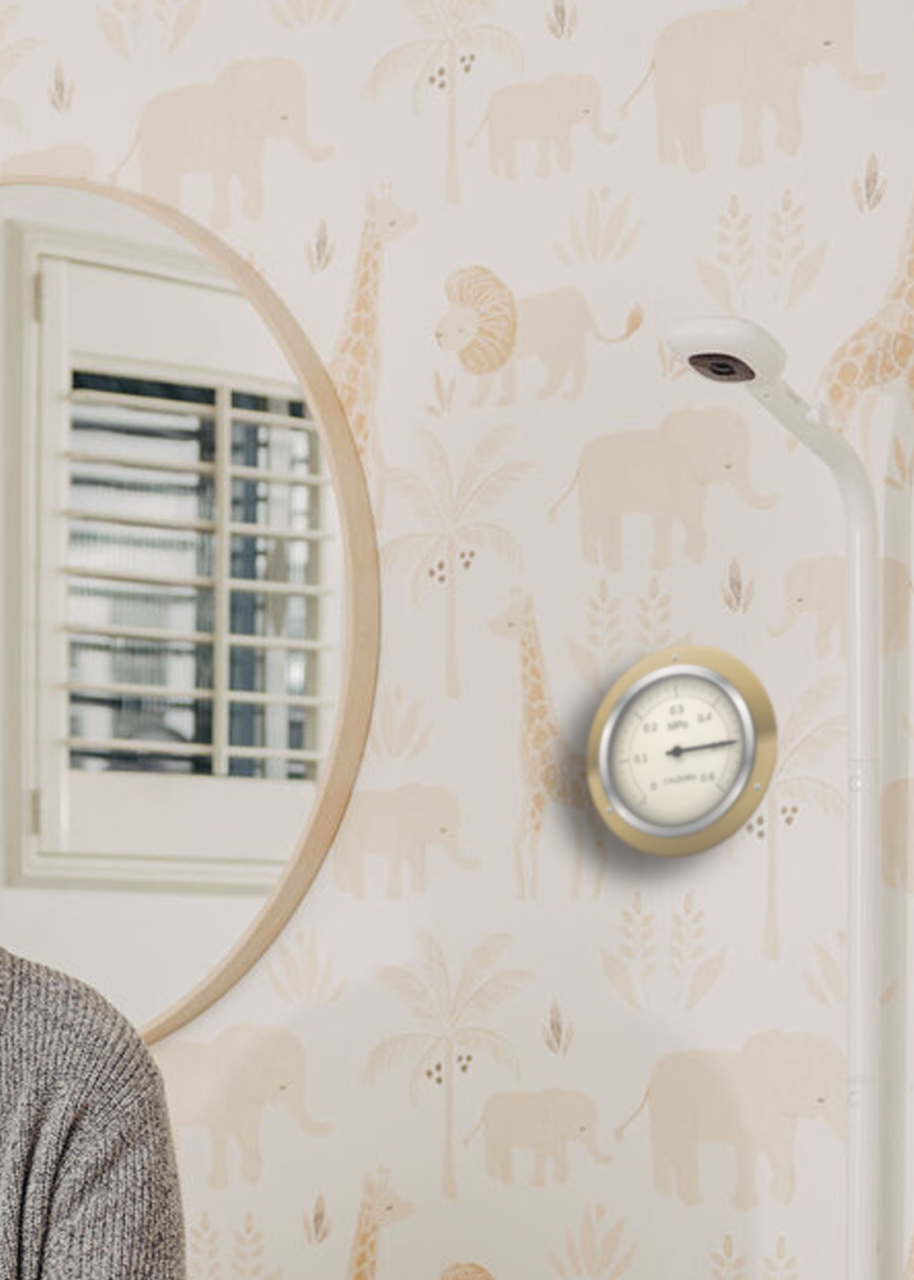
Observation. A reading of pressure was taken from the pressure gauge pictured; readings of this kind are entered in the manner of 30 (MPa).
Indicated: 0.5 (MPa)
